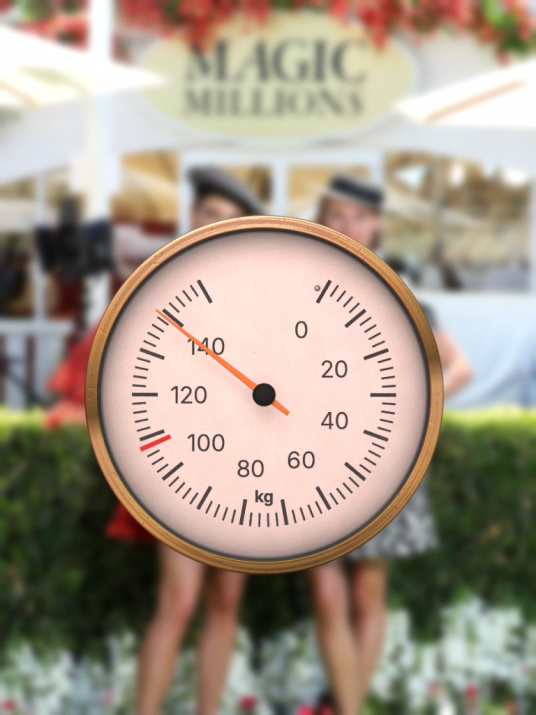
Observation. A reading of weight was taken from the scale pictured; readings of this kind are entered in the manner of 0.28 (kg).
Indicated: 139 (kg)
